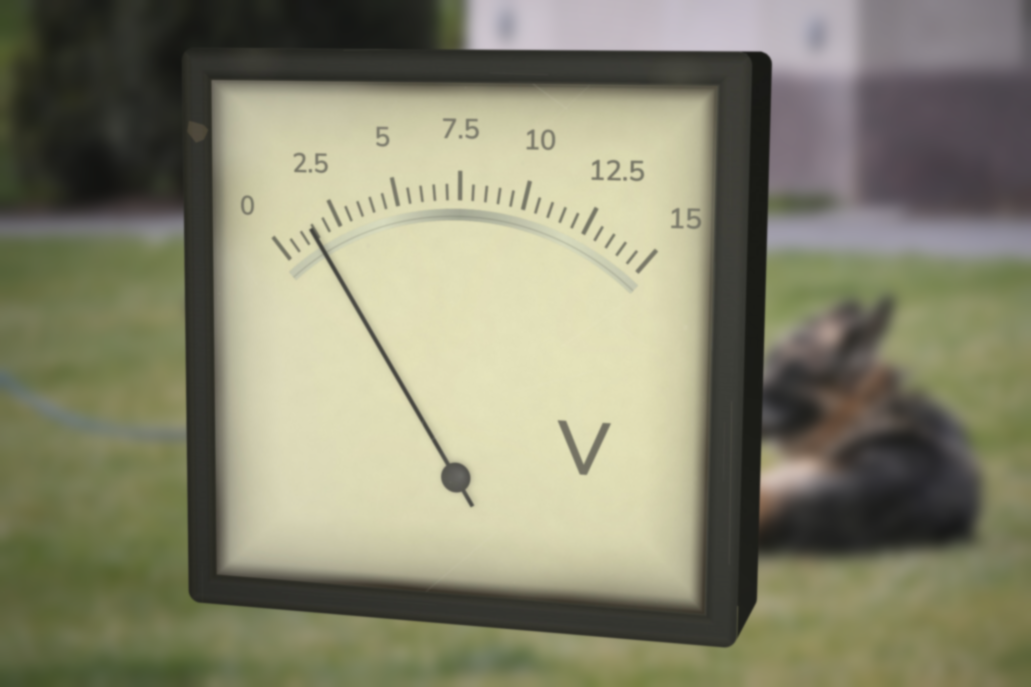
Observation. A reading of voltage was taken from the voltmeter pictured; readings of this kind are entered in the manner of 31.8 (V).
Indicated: 1.5 (V)
